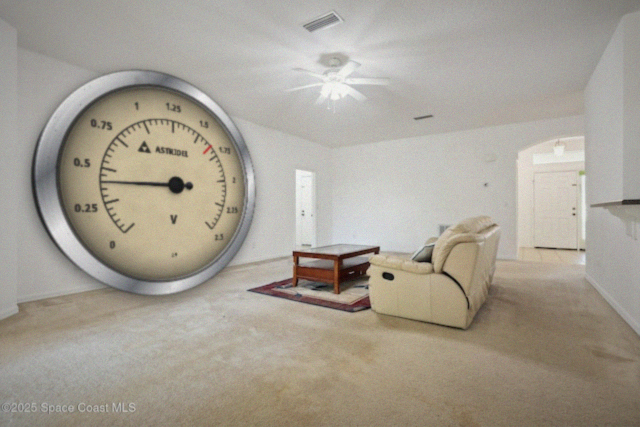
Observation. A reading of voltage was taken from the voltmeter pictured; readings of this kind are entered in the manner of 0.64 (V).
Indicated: 0.4 (V)
